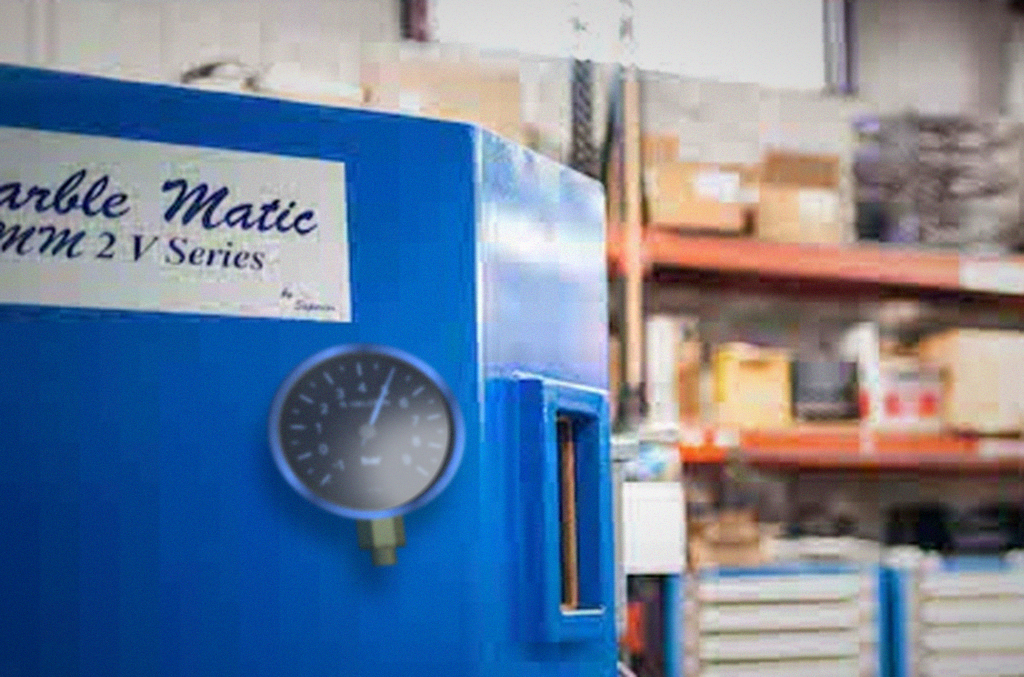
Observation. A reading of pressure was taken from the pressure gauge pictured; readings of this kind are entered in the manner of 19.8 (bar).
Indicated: 5 (bar)
